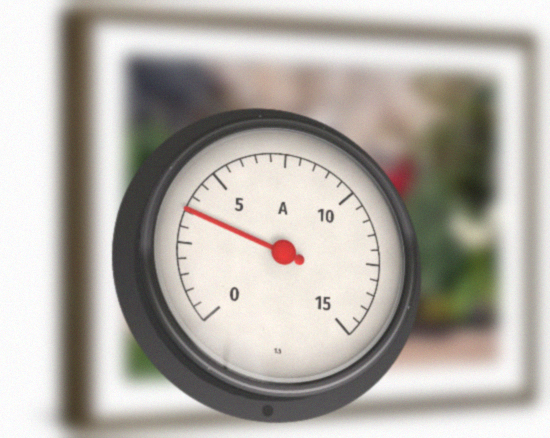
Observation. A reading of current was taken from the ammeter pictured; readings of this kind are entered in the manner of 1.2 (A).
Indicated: 3.5 (A)
